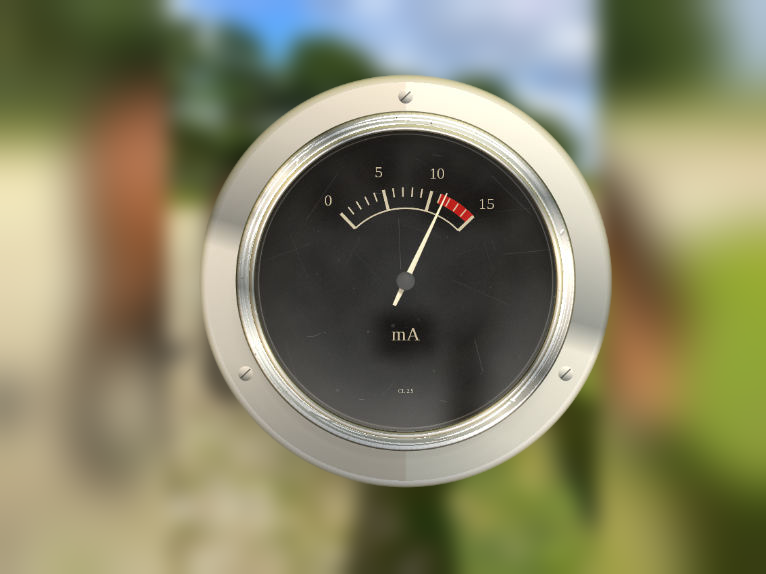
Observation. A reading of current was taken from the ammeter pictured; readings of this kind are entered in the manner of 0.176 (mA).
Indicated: 11.5 (mA)
